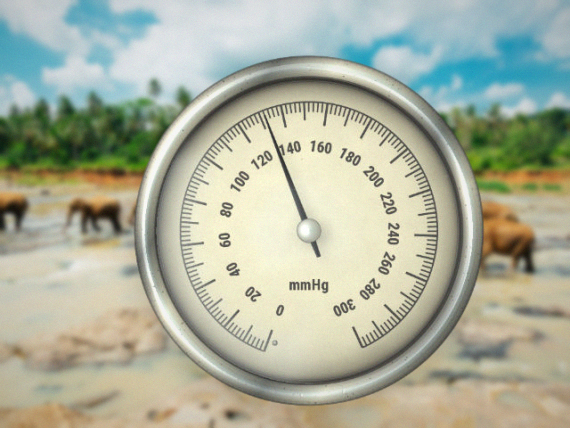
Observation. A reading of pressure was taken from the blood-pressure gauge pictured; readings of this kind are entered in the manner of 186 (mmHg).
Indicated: 132 (mmHg)
